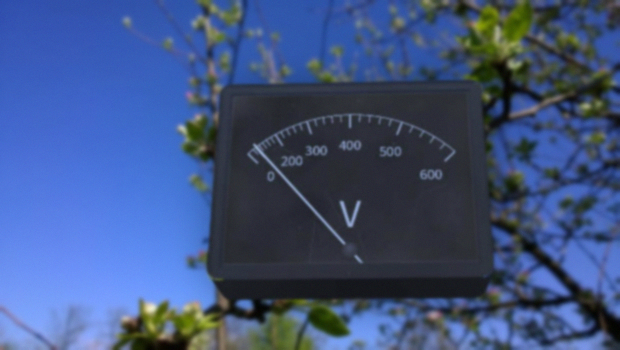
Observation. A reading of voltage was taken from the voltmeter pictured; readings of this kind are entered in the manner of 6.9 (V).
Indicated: 100 (V)
